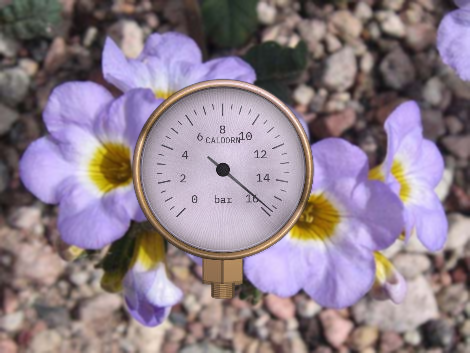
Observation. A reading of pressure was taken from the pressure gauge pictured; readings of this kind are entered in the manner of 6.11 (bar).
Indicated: 15.75 (bar)
